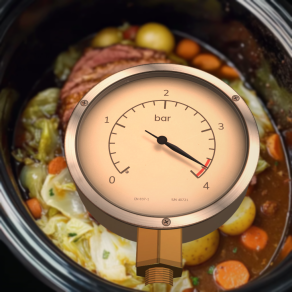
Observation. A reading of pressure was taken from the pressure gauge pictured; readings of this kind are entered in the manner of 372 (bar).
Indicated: 3.8 (bar)
